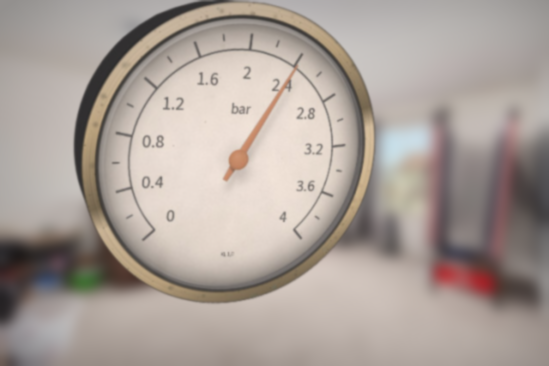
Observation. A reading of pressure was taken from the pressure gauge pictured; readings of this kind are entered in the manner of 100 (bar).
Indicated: 2.4 (bar)
